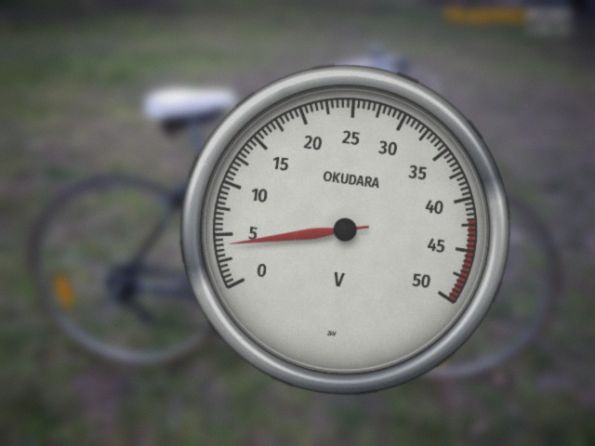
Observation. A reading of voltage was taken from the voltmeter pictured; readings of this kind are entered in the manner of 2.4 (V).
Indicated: 4 (V)
